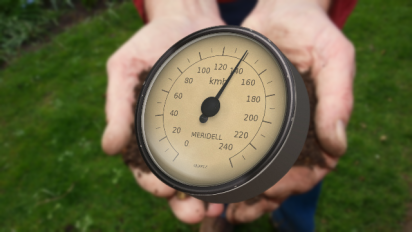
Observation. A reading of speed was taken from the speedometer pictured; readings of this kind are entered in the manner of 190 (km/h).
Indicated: 140 (km/h)
